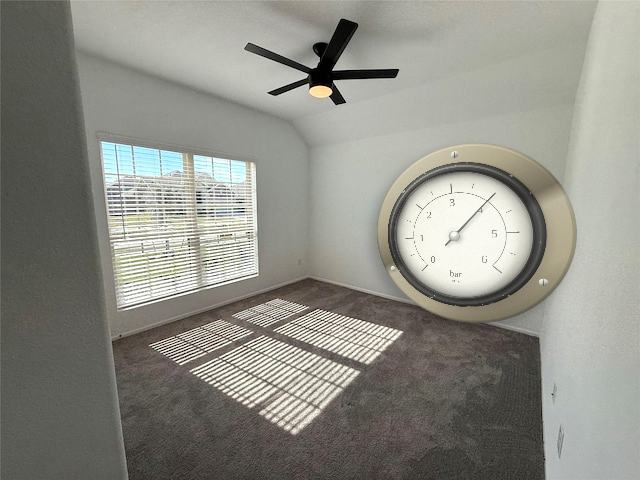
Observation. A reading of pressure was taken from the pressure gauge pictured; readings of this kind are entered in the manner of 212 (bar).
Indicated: 4 (bar)
